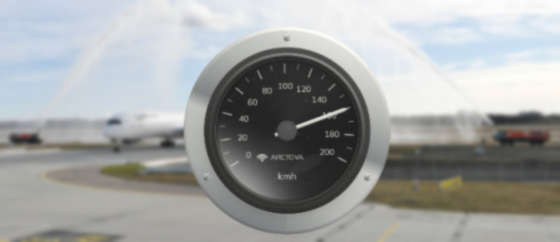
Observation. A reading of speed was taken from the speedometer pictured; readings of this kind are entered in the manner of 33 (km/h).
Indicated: 160 (km/h)
